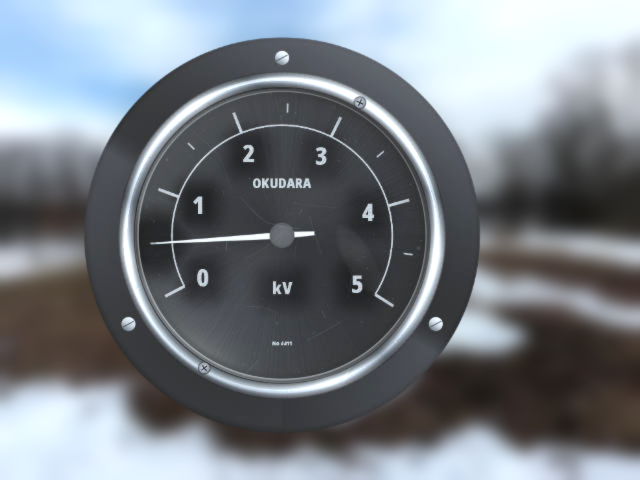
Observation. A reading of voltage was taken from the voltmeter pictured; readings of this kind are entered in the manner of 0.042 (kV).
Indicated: 0.5 (kV)
